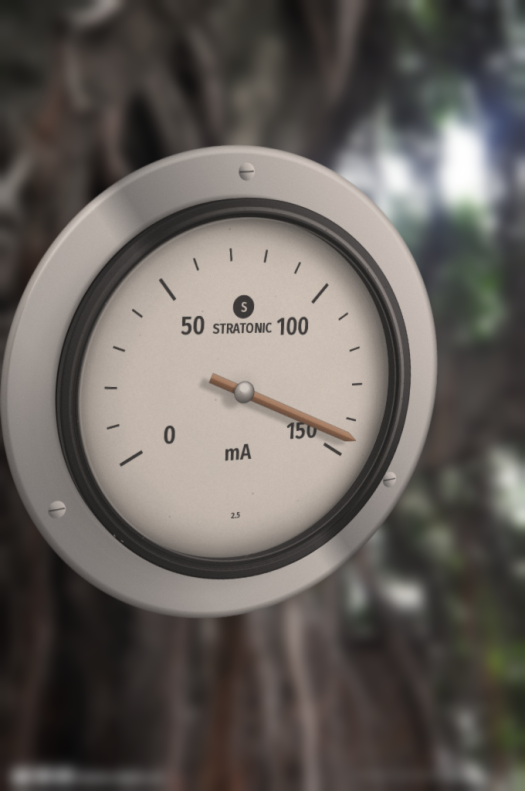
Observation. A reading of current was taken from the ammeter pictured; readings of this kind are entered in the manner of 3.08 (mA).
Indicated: 145 (mA)
